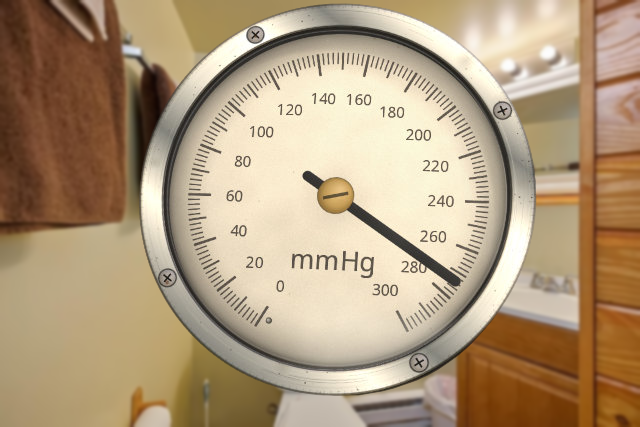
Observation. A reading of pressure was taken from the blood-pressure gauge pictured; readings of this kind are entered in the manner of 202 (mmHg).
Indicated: 274 (mmHg)
